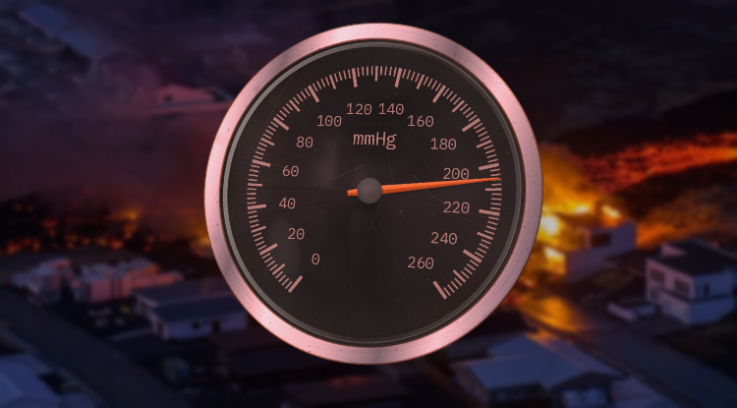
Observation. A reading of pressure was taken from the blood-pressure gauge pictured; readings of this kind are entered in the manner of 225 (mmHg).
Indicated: 206 (mmHg)
